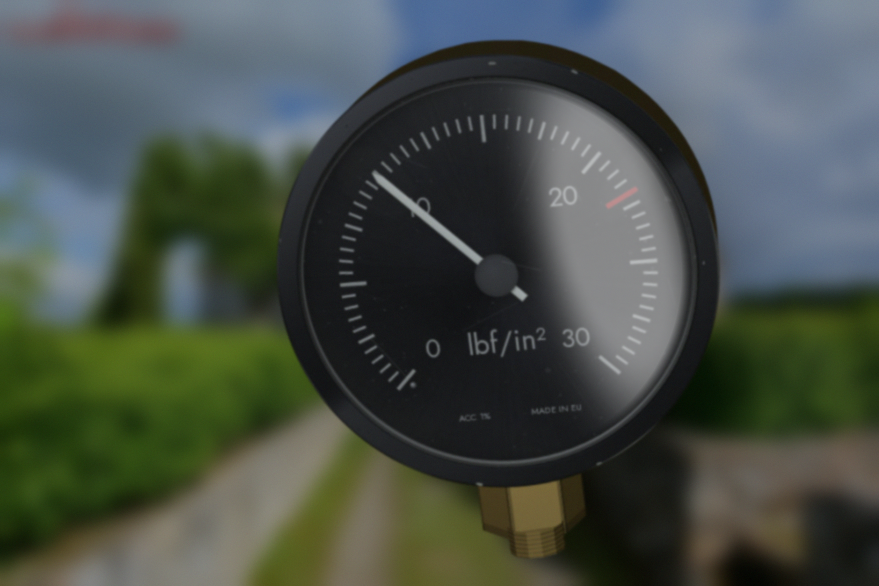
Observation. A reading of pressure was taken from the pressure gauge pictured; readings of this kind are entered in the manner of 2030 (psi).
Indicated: 10 (psi)
